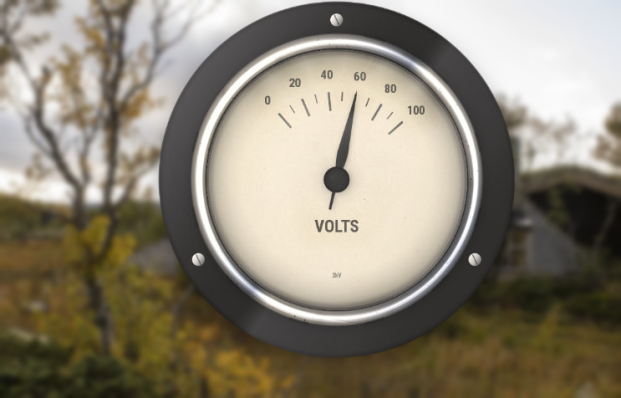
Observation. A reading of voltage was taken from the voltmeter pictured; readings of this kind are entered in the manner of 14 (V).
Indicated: 60 (V)
